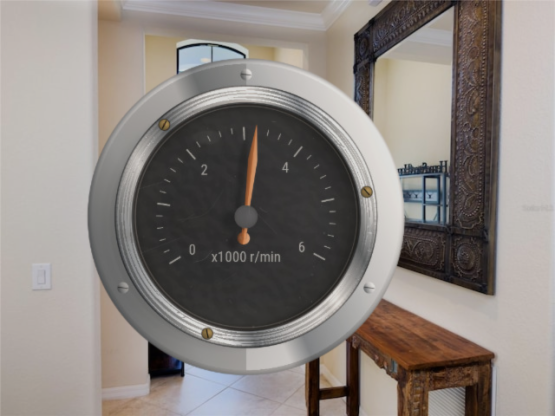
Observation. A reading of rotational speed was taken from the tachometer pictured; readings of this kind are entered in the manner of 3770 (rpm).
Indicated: 3200 (rpm)
